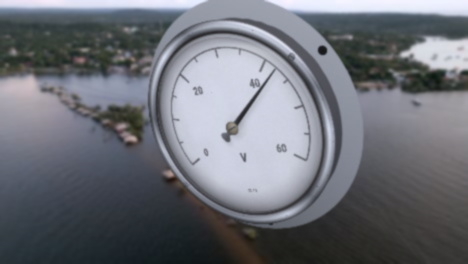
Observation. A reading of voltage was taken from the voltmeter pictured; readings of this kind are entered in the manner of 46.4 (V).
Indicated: 42.5 (V)
